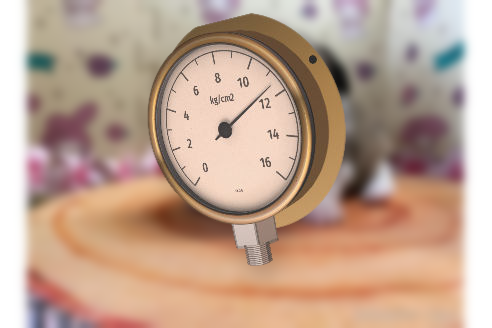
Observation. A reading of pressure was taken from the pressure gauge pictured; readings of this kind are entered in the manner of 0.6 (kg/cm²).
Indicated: 11.5 (kg/cm²)
